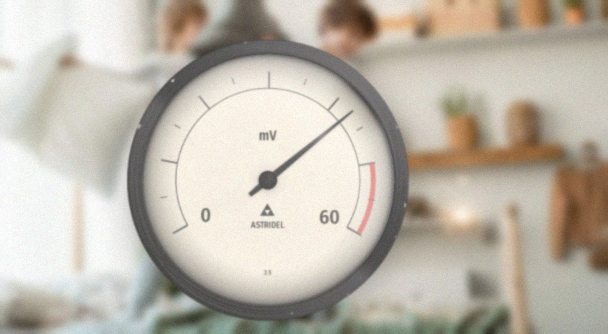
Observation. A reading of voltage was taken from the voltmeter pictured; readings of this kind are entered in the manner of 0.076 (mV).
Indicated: 42.5 (mV)
